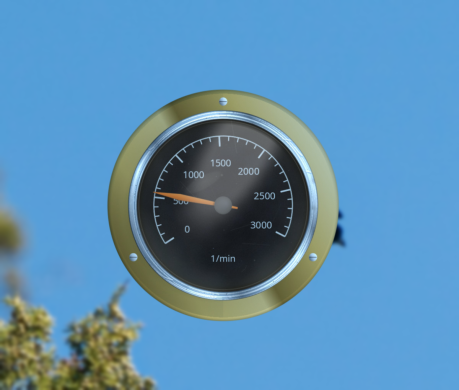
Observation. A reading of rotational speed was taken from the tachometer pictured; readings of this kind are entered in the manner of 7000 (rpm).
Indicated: 550 (rpm)
